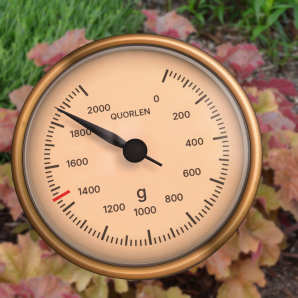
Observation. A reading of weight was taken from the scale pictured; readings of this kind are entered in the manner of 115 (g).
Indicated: 1860 (g)
